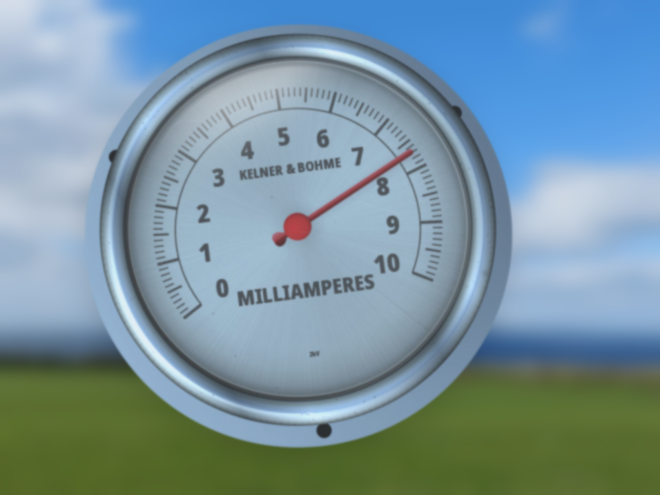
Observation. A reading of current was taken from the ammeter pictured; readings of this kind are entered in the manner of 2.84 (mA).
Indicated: 7.7 (mA)
